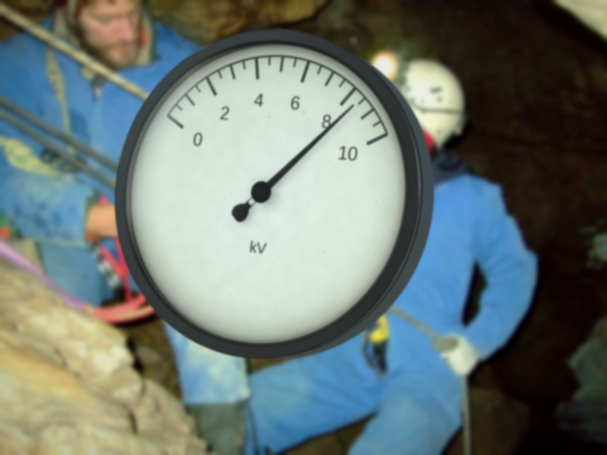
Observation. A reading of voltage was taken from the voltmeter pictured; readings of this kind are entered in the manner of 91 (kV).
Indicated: 8.5 (kV)
